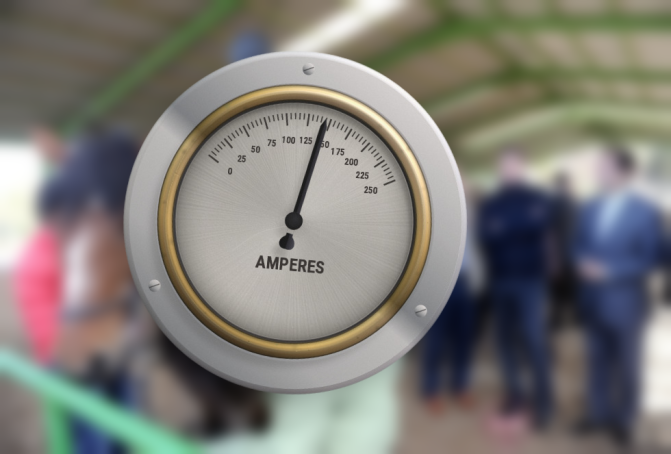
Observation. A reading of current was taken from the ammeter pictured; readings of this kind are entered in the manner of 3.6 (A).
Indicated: 145 (A)
